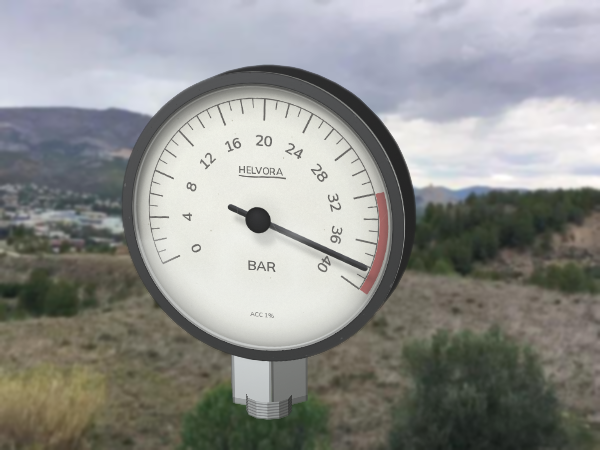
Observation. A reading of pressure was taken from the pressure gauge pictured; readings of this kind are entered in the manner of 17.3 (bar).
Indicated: 38 (bar)
